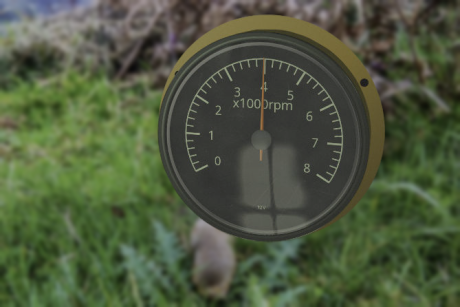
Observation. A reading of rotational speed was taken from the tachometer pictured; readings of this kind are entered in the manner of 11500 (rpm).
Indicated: 4000 (rpm)
